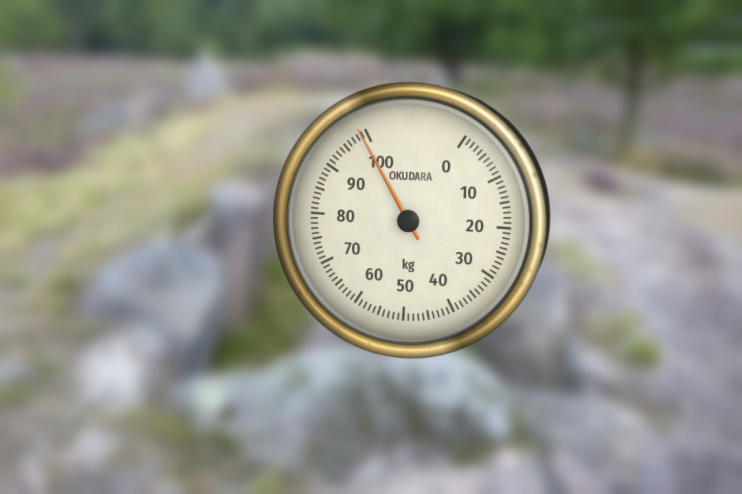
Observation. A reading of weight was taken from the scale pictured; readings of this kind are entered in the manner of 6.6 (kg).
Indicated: 99 (kg)
